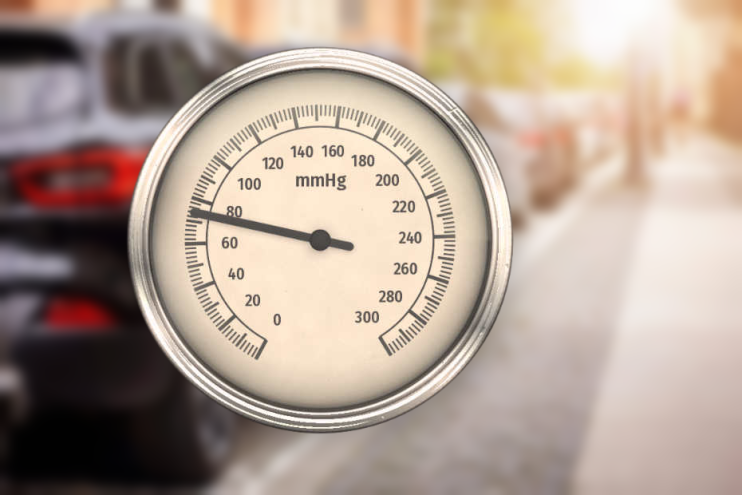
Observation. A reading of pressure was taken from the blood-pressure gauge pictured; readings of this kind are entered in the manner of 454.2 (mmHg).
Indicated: 74 (mmHg)
